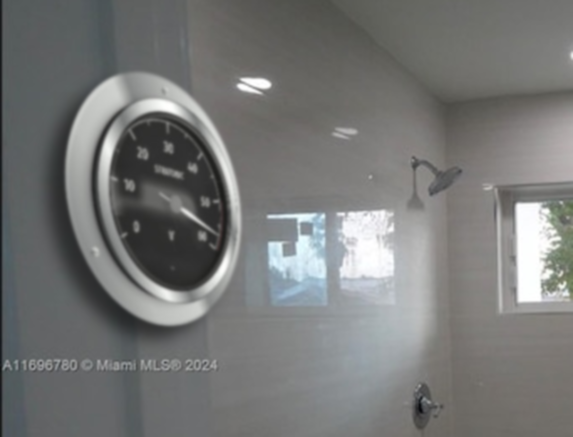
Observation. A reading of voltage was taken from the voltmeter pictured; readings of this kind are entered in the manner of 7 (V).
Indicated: 57.5 (V)
